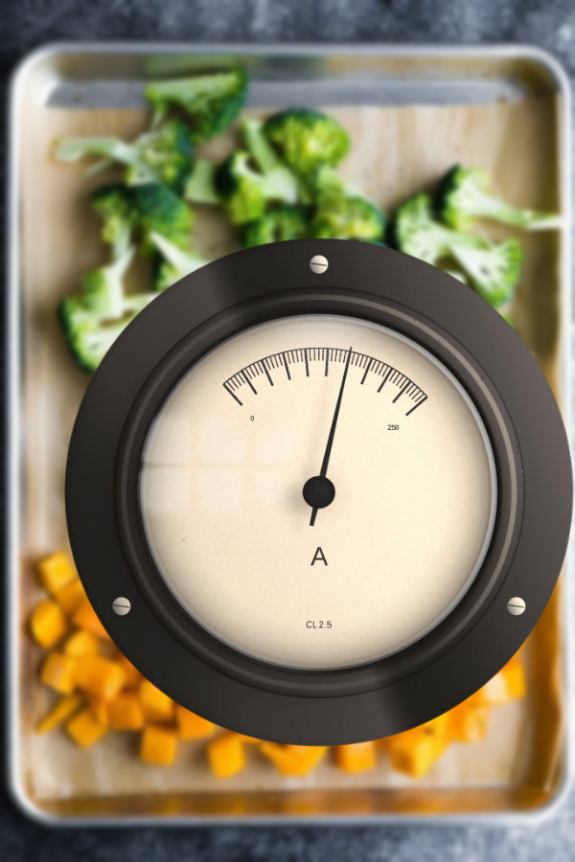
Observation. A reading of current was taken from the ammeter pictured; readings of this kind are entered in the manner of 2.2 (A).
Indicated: 150 (A)
